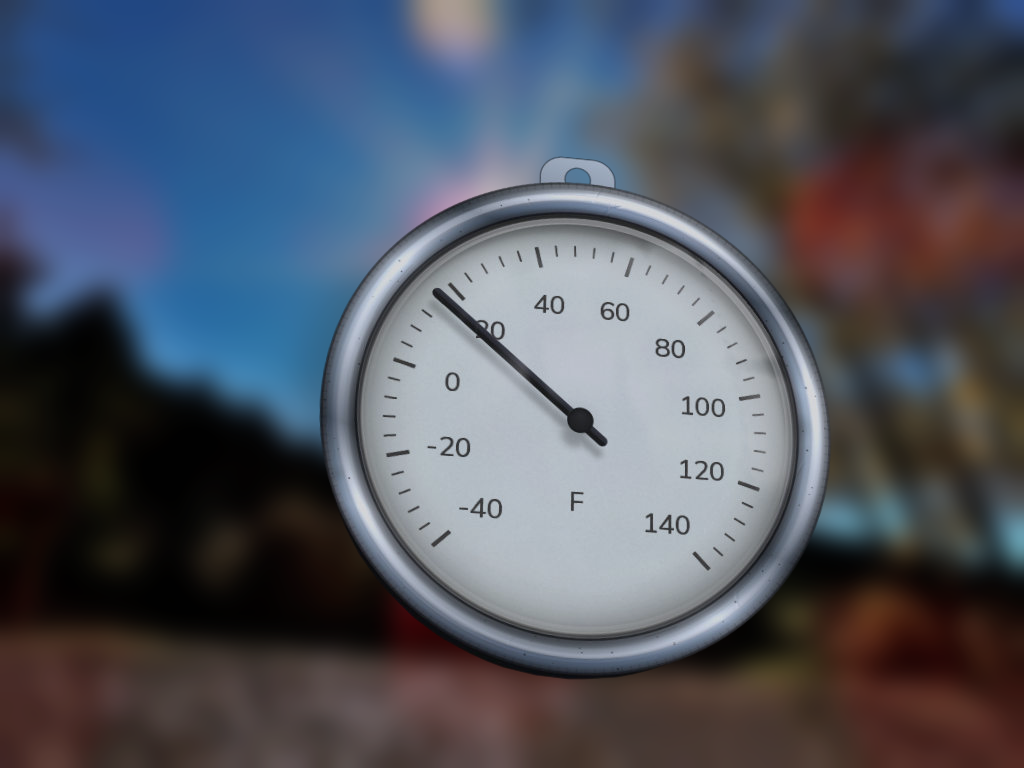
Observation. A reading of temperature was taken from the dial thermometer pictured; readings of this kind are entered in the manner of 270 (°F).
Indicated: 16 (°F)
